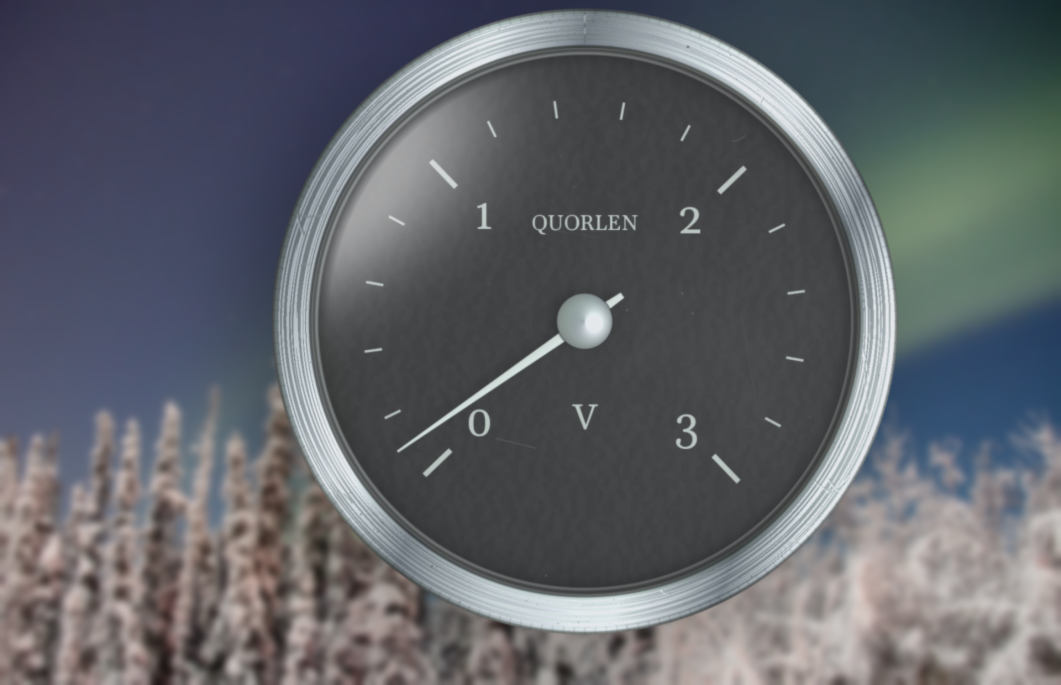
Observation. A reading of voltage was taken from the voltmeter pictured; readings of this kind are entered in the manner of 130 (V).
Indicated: 0.1 (V)
